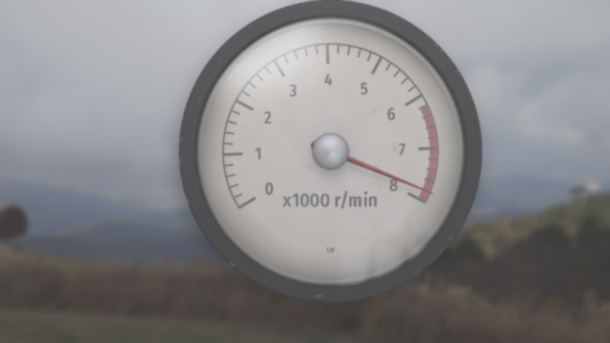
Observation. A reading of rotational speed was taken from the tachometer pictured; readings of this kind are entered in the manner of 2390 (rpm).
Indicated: 7800 (rpm)
